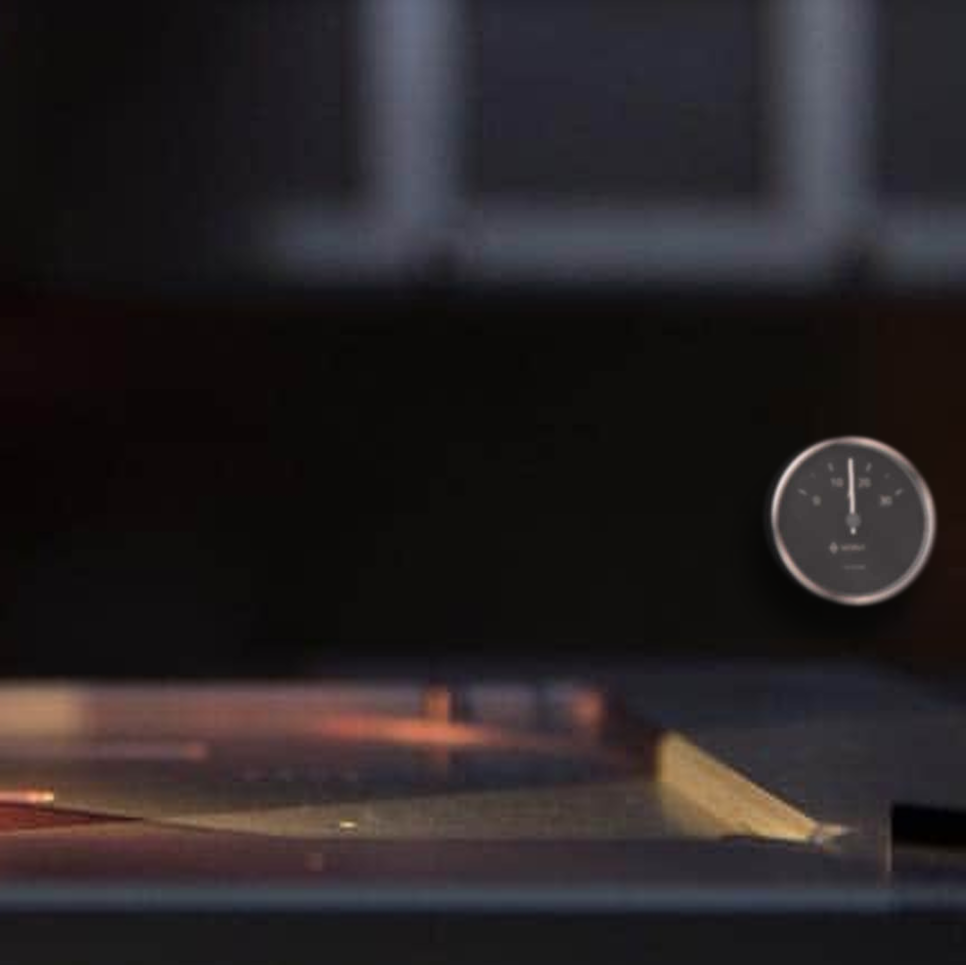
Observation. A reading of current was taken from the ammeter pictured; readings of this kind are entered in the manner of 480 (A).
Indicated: 15 (A)
